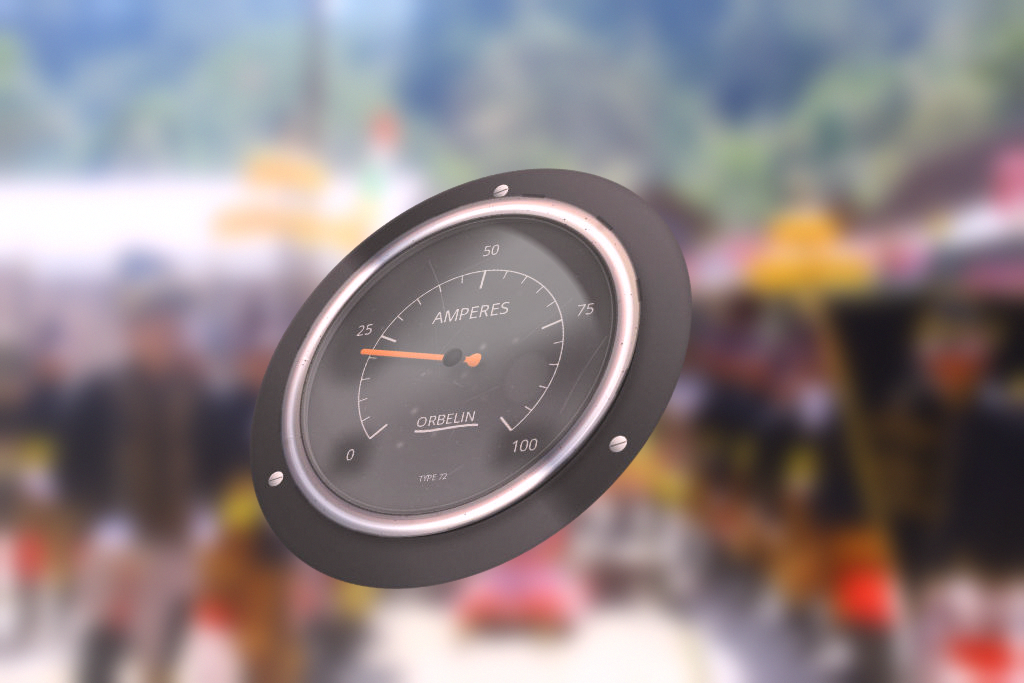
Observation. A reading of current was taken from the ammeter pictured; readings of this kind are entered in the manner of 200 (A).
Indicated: 20 (A)
